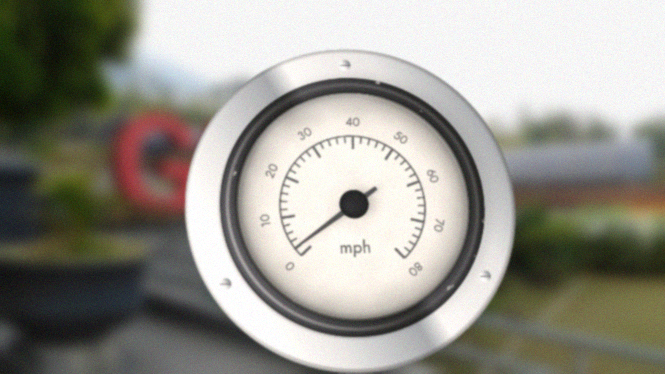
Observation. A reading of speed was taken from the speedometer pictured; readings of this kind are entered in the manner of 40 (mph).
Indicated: 2 (mph)
